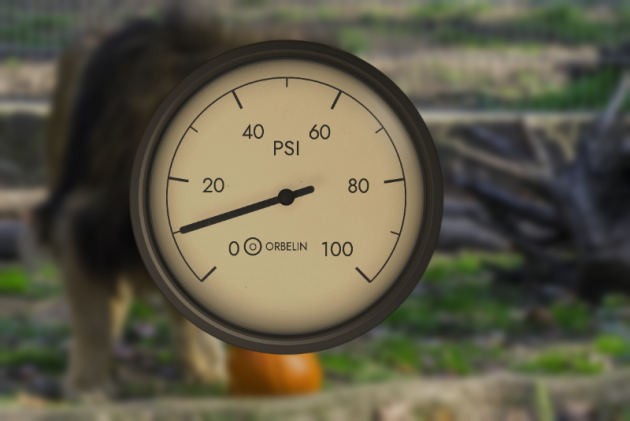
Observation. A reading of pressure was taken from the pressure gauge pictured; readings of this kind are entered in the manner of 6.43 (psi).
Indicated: 10 (psi)
